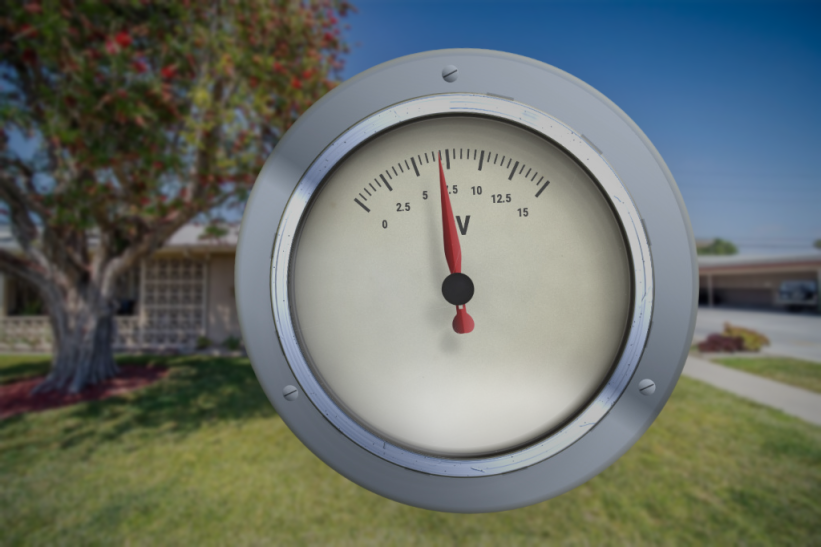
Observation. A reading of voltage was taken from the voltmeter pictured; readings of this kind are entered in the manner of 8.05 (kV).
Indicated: 7 (kV)
